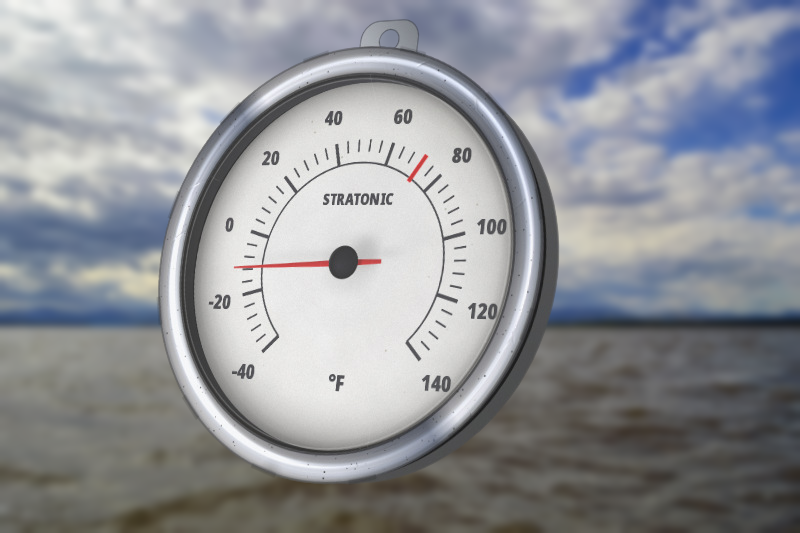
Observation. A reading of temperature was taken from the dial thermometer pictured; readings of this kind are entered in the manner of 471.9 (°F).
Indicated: -12 (°F)
